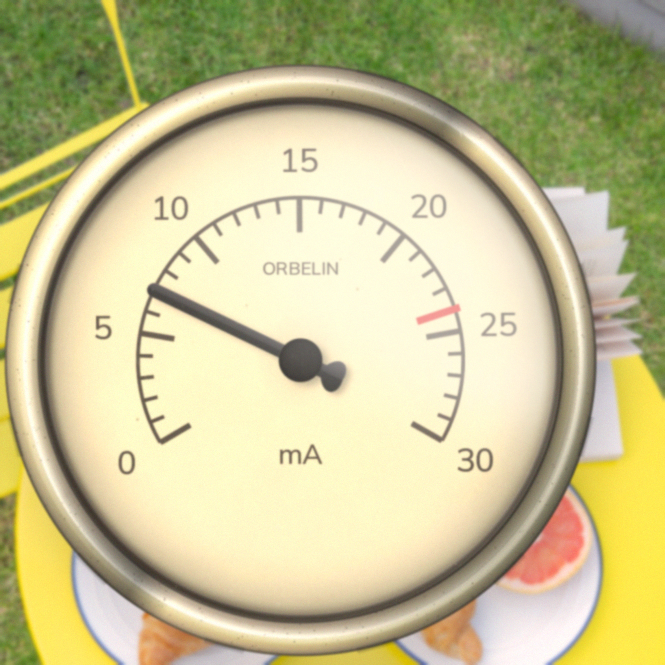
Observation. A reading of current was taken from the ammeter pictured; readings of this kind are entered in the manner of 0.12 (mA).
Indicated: 7 (mA)
